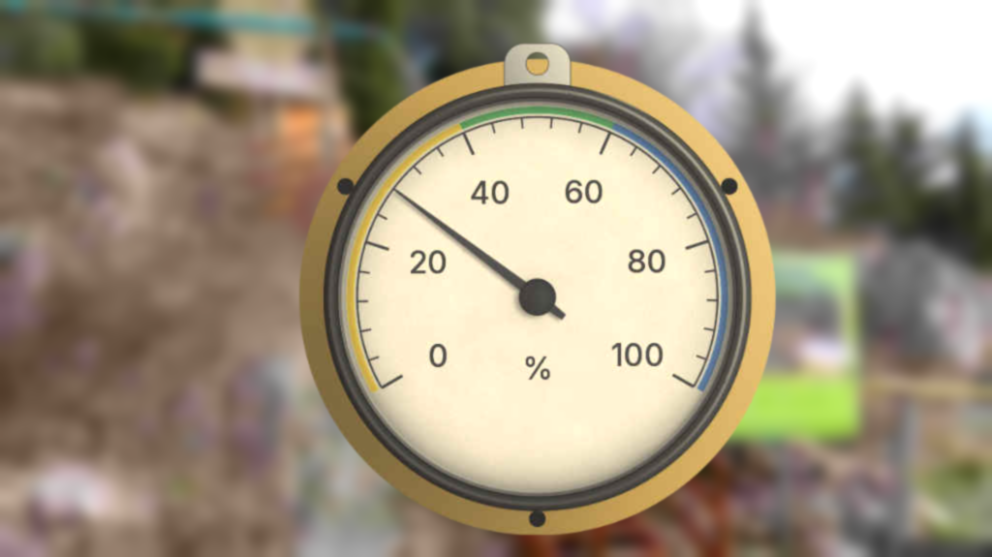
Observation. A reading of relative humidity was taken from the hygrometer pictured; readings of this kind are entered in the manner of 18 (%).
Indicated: 28 (%)
